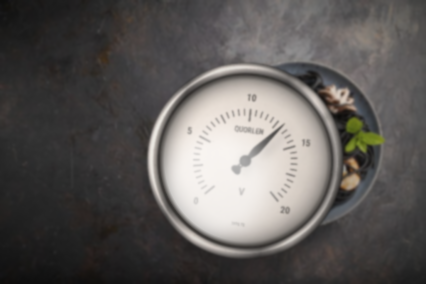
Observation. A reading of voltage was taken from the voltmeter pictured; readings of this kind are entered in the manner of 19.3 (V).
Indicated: 13 (V)
